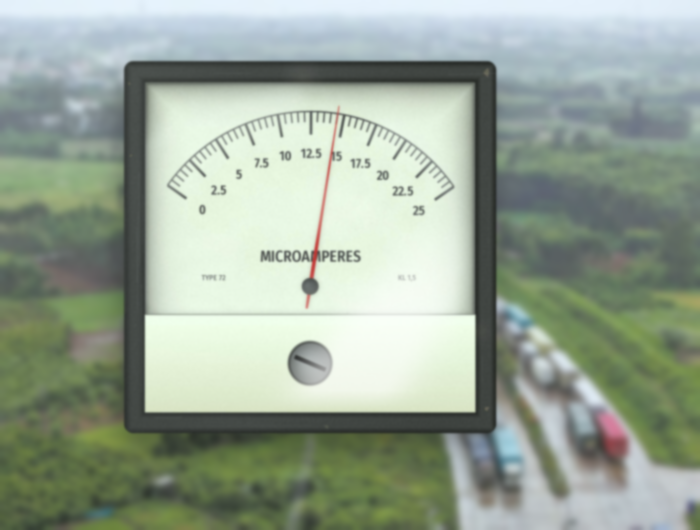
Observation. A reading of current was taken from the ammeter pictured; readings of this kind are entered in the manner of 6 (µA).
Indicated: 14.5 (µA)
